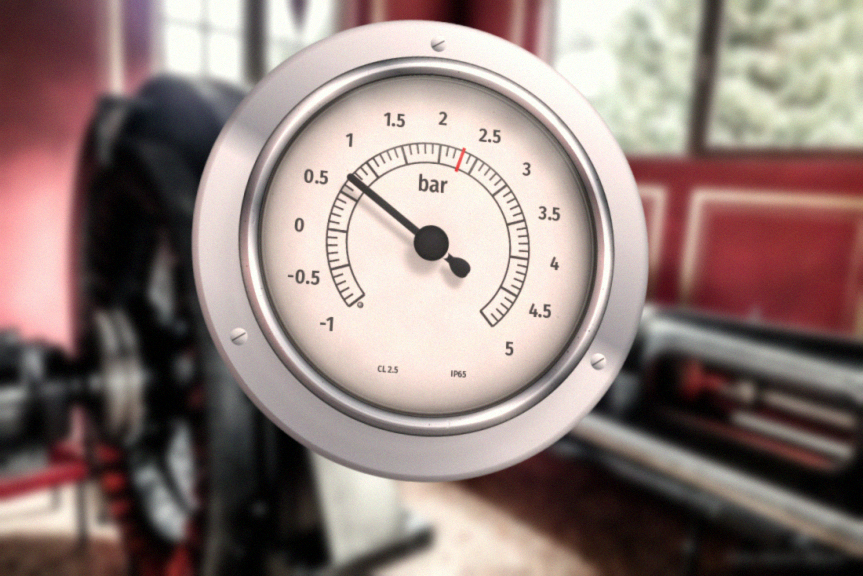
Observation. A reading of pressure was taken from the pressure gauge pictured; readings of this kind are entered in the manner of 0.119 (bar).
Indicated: 0.7 (bar)
